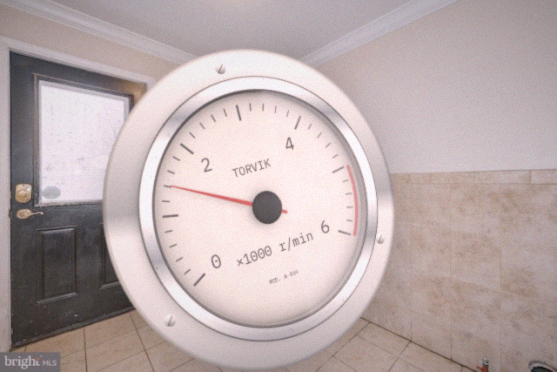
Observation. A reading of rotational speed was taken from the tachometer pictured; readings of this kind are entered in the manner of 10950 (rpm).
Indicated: 1400 (rpm)
